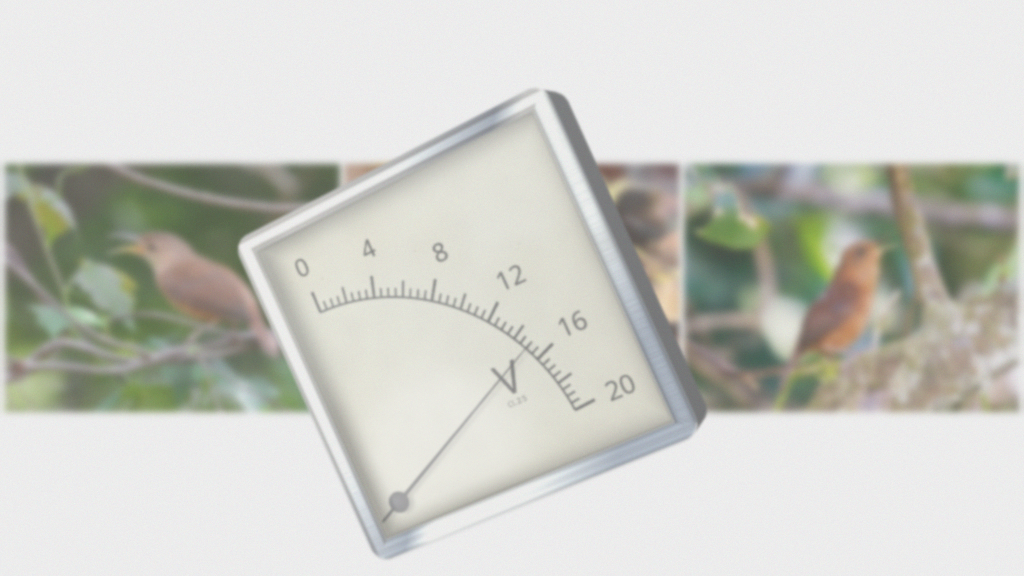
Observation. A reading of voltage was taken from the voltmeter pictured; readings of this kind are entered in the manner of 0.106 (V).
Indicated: 15 (V)
